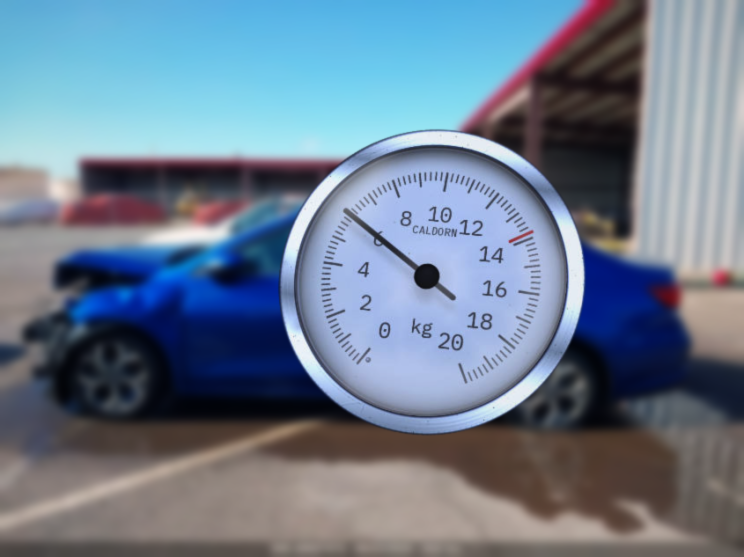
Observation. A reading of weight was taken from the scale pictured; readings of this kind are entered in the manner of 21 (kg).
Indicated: 6 (kg)
